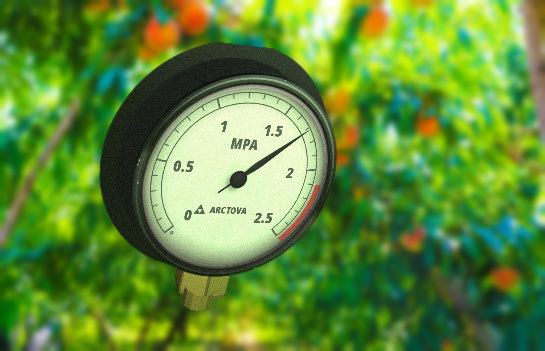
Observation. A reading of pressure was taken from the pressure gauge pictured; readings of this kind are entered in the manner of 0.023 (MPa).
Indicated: 1.7 (MPa)
